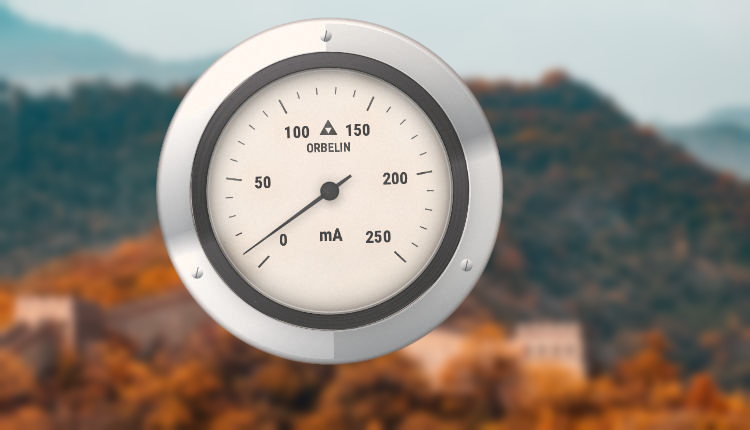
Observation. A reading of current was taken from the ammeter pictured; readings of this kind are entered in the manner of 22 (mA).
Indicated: 10 (mA)
